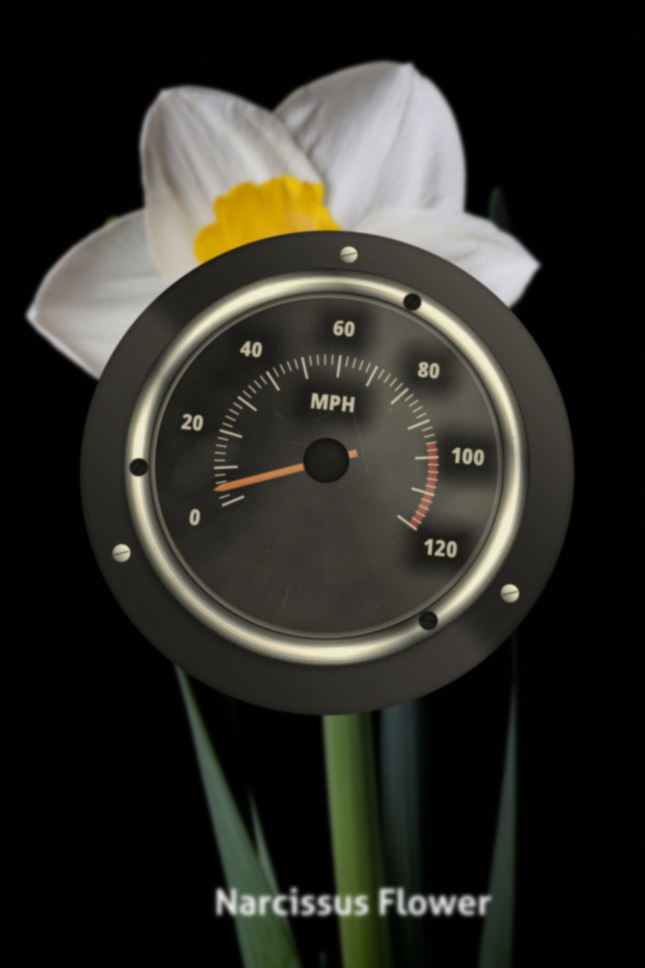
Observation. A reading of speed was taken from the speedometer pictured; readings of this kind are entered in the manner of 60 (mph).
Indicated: 4 (mph)
